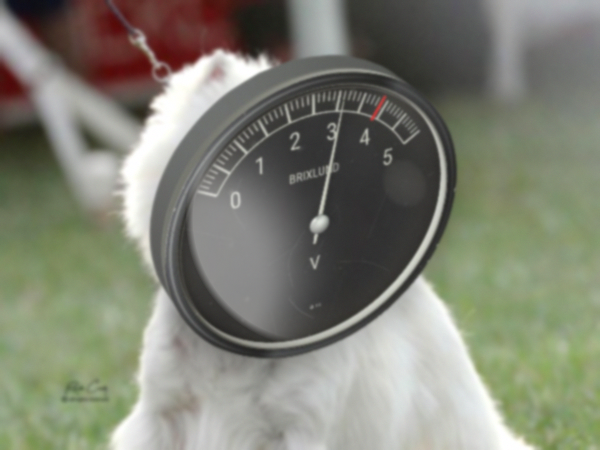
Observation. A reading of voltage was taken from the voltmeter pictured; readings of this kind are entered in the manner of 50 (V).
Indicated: 3 (V)
